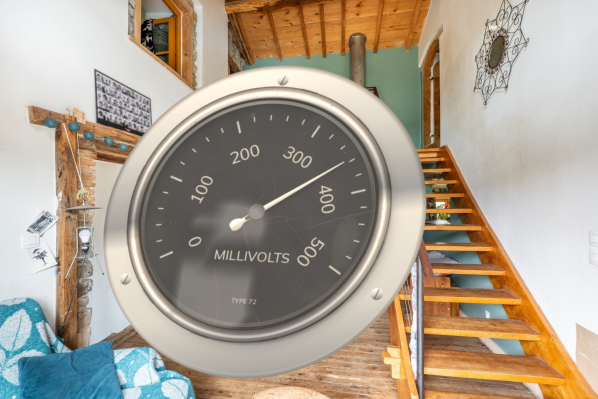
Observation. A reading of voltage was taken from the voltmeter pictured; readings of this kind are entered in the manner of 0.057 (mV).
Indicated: 360 (mV)
